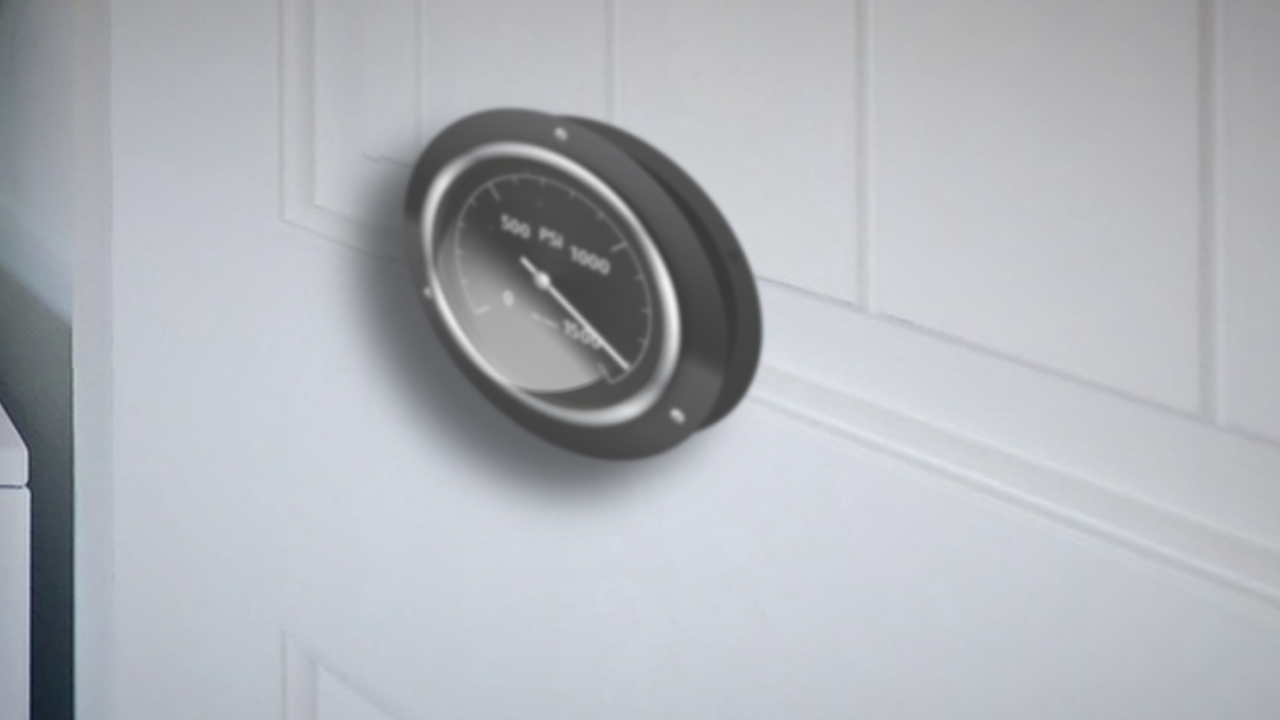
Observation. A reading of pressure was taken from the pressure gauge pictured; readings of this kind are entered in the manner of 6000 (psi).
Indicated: 1400 (psi)
